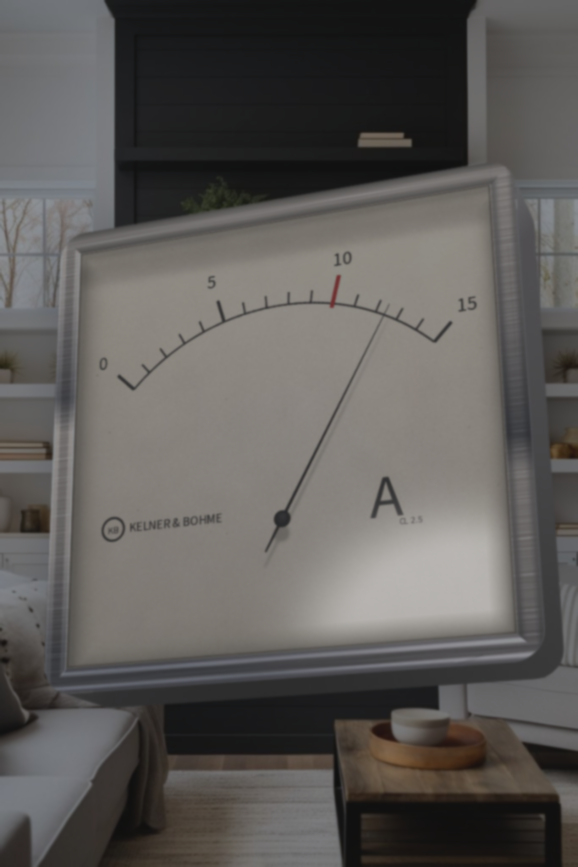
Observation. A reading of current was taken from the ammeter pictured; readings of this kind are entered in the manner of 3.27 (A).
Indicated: 12.5 (A)
